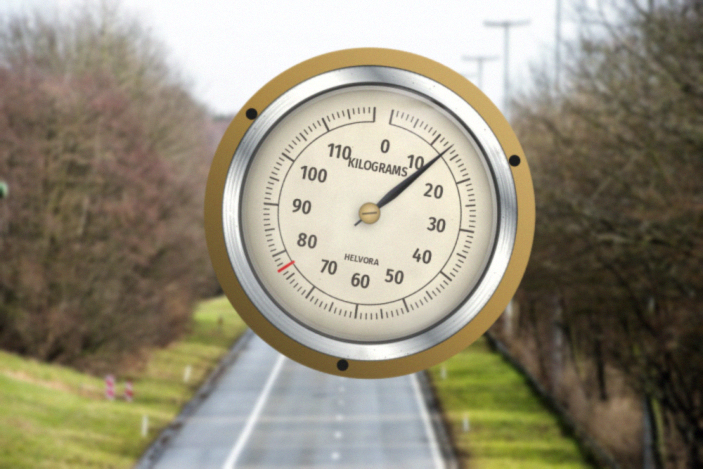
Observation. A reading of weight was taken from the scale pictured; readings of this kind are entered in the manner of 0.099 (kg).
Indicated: 13 (kg)
